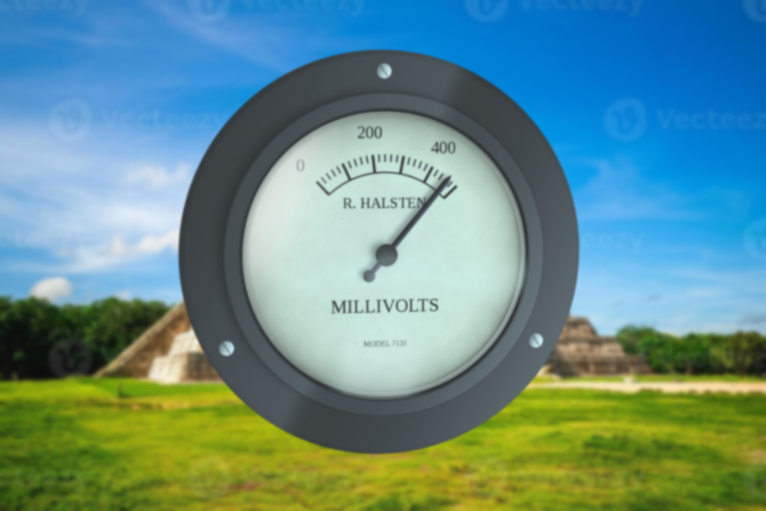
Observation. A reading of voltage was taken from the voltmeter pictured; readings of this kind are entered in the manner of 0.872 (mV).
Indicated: 460 (mV)
